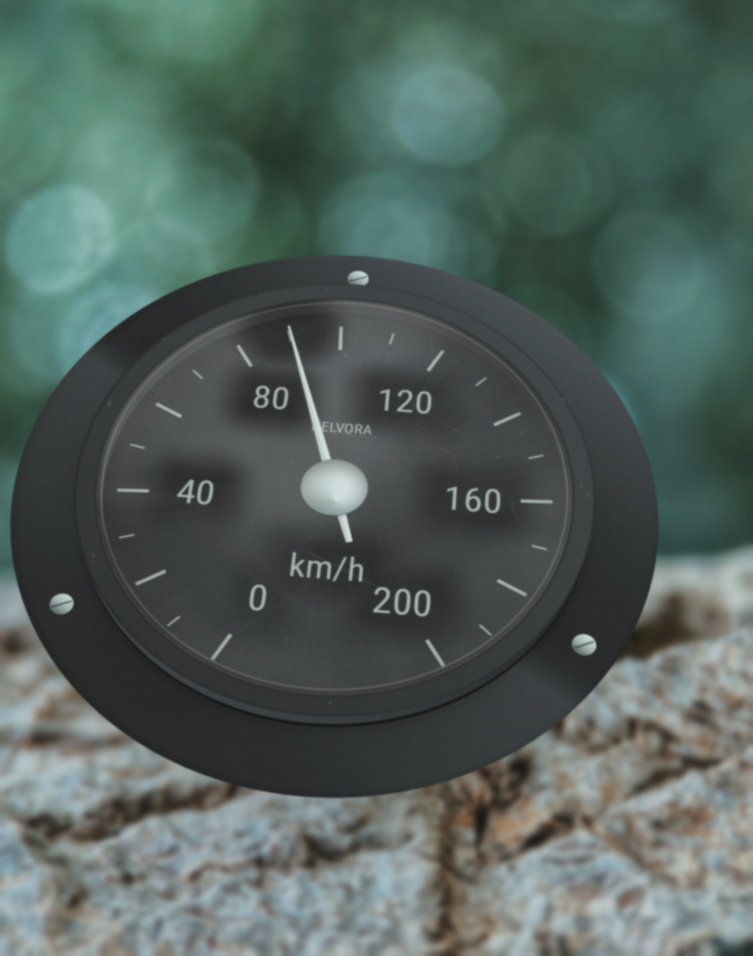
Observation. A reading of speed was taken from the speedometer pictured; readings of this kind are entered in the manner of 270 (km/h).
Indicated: 90 (km/h)
